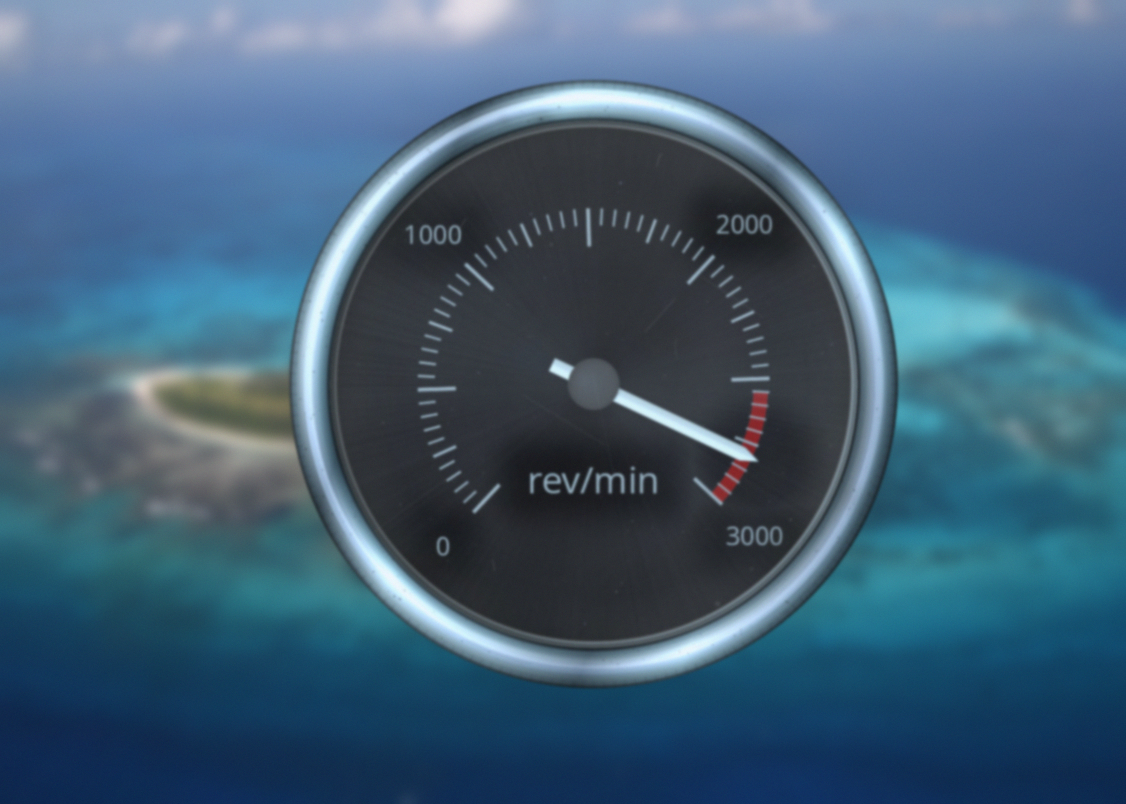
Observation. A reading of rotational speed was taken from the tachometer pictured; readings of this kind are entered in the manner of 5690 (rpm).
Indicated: 2800 (rpm)
